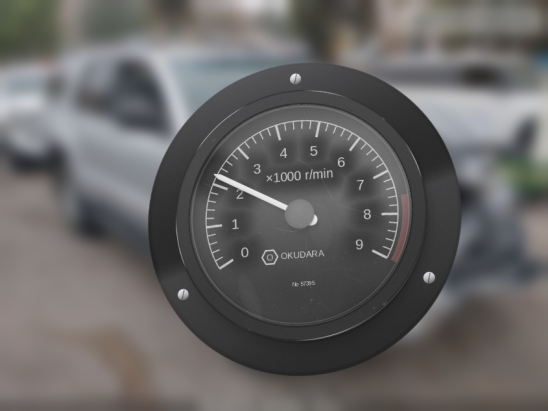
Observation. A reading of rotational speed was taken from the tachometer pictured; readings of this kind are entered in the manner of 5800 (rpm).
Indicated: 2200 (rpm)
